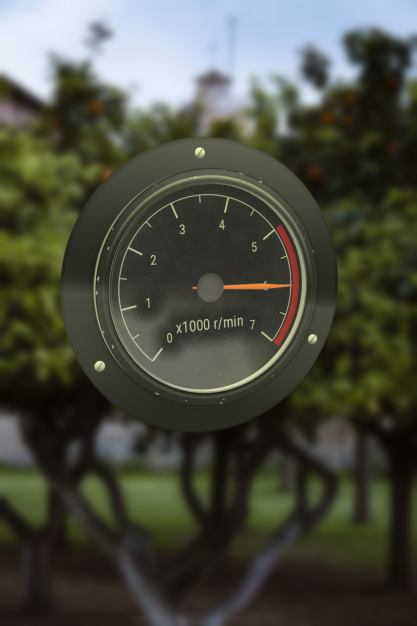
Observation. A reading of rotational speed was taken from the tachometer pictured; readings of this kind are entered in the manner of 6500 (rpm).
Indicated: 6000 (rpm)
